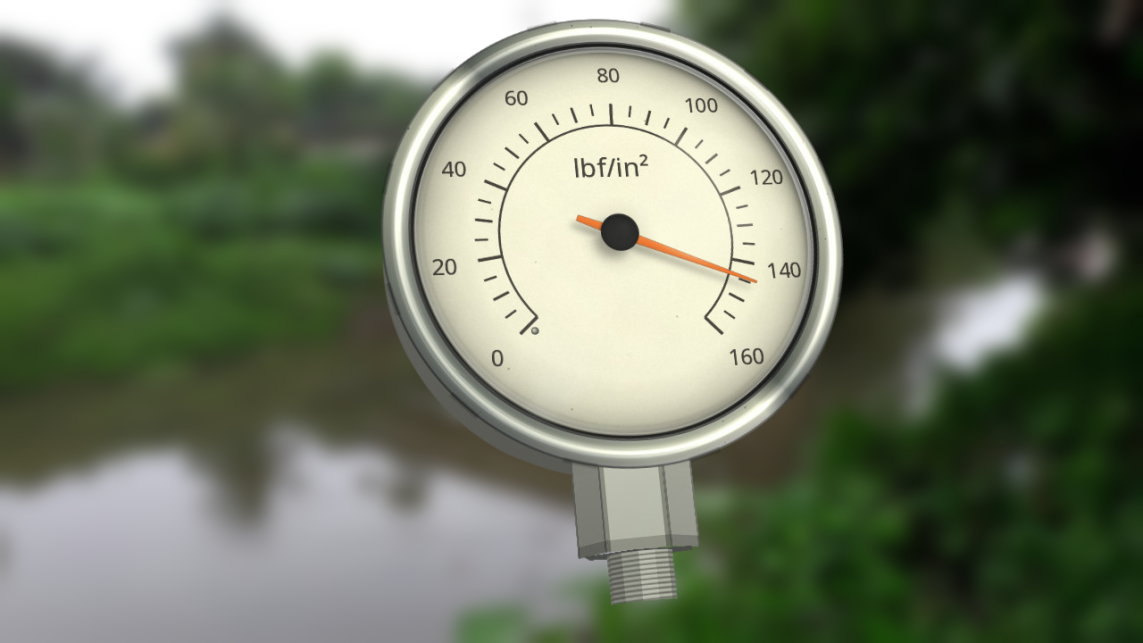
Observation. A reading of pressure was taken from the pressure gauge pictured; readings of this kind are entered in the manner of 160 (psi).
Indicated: 145 (psi)
